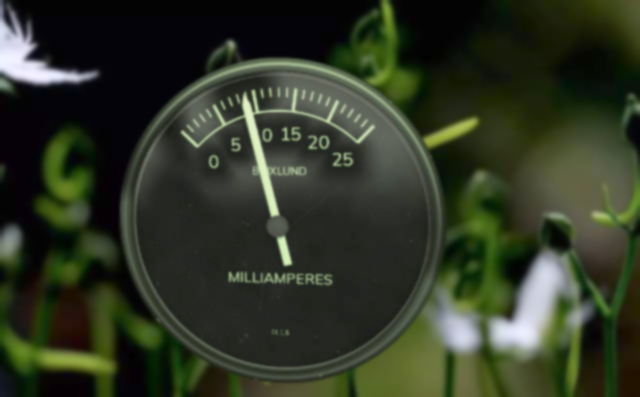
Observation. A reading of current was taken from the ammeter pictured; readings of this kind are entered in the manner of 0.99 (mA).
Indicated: 9 (mA)
